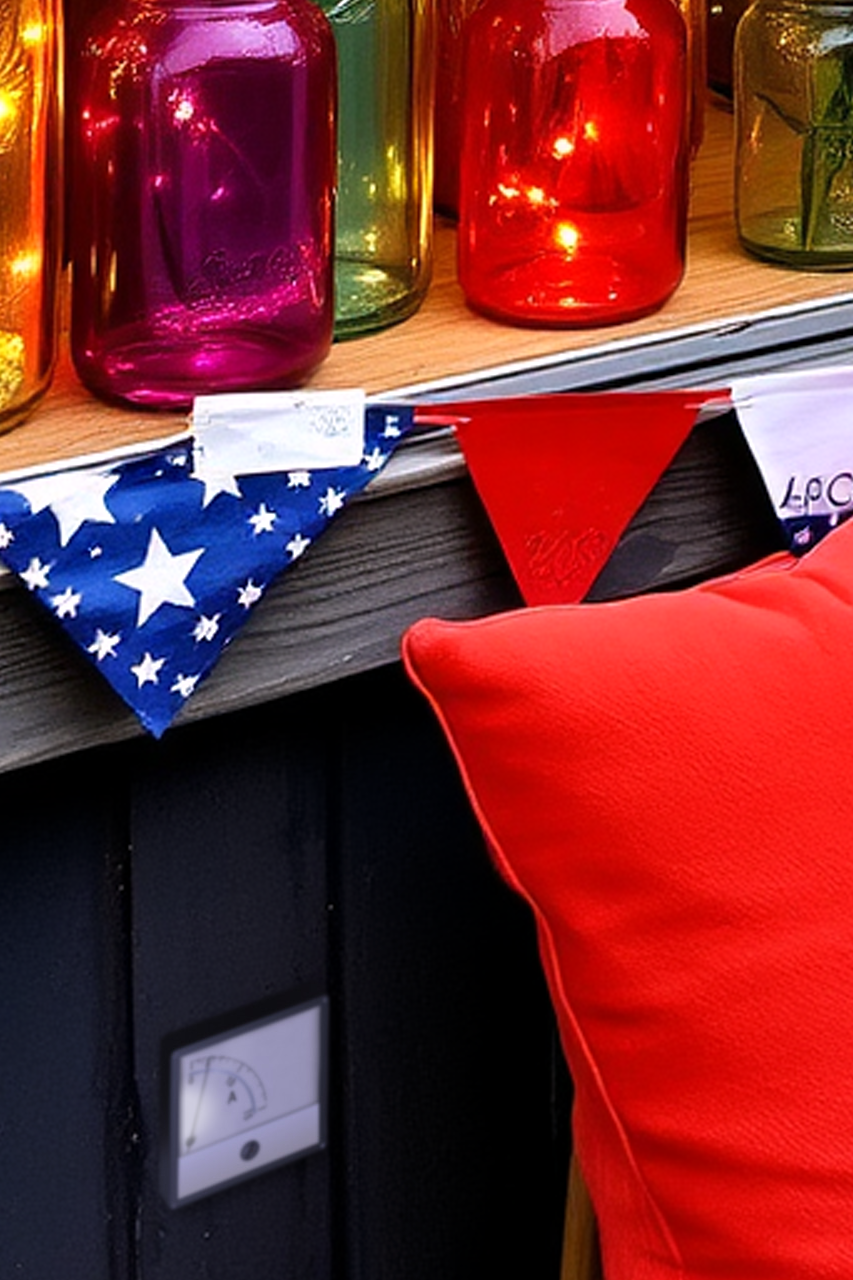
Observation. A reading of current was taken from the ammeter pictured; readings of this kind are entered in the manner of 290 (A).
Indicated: 5 (A)
